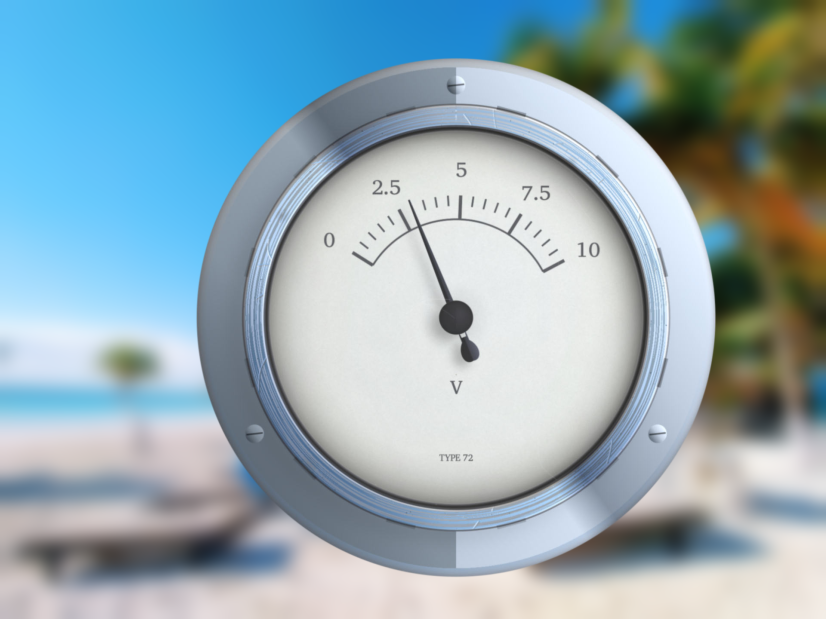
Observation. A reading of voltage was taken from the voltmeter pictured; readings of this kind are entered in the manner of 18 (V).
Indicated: 3 (V)
